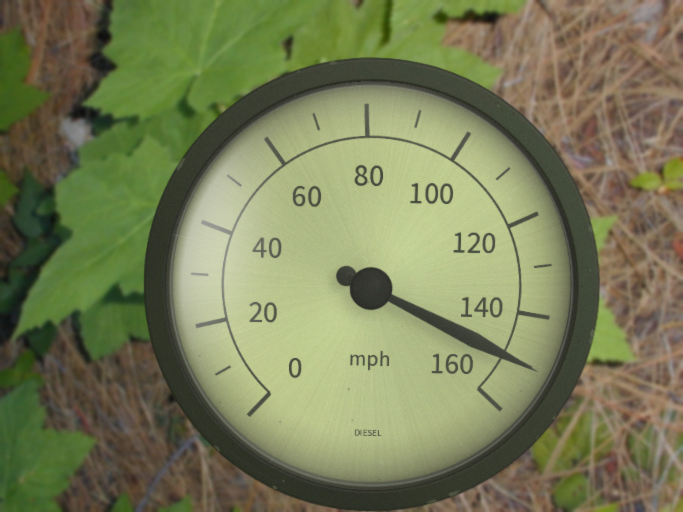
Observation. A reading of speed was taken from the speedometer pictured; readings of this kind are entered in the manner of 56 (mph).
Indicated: 150 (mph)
